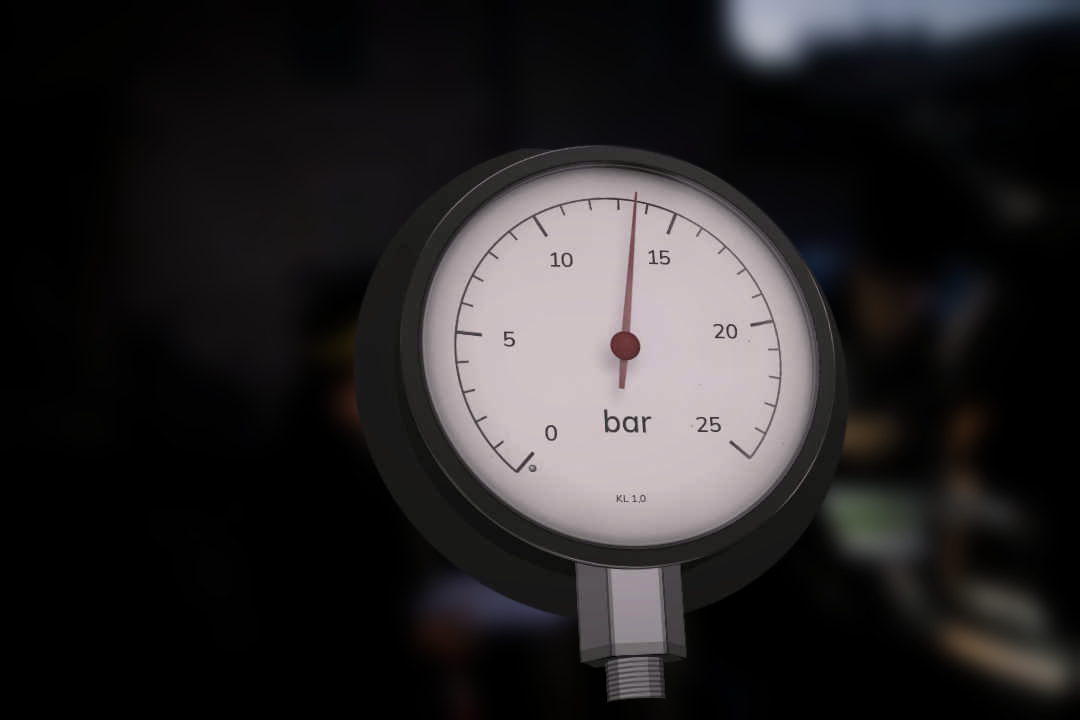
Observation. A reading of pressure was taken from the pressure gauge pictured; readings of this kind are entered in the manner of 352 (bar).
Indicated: 13.5 (bar)
